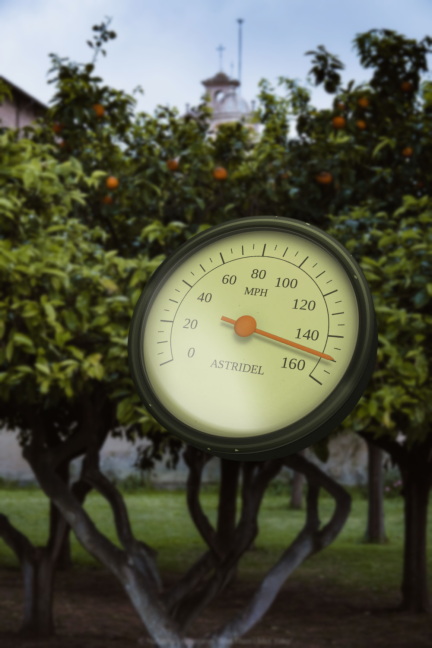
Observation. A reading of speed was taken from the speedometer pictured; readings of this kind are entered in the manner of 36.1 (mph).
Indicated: 150 (mph)
